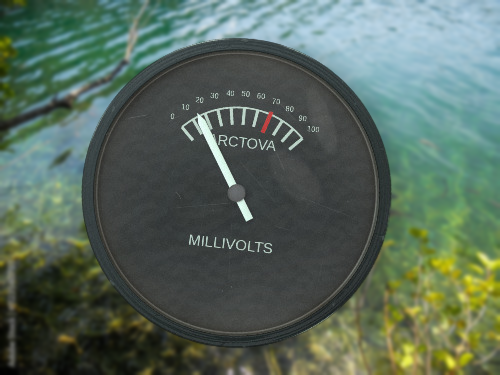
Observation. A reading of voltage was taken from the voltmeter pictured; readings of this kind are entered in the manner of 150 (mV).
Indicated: 15 (mV)
